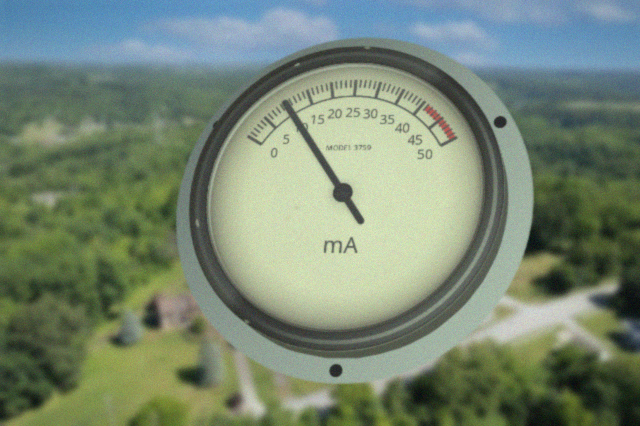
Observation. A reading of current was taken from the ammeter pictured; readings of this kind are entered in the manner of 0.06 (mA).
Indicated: 10 (mA)
